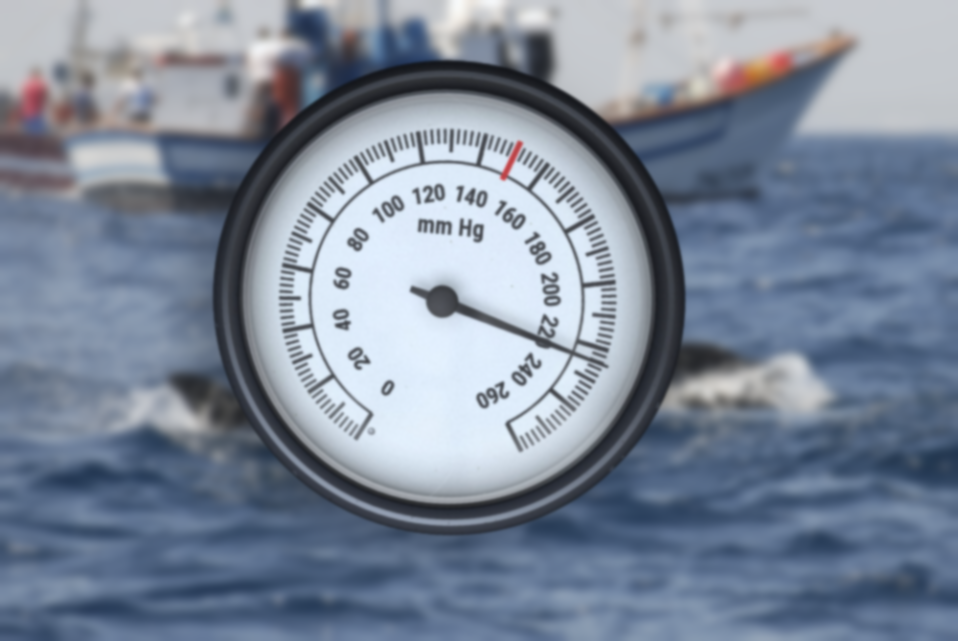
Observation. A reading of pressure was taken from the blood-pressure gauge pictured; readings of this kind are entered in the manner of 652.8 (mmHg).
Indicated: 224 (mmHg)
